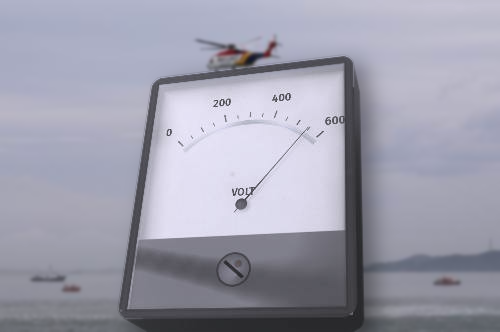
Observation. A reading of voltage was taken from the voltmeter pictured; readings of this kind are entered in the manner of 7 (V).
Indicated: 550 (V)
